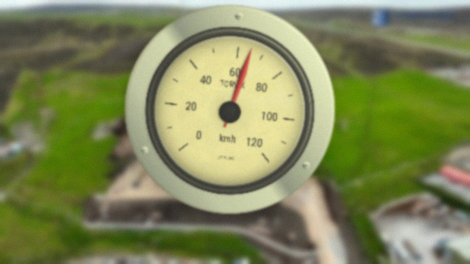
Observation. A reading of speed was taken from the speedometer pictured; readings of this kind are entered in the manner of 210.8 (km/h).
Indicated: 65 (km/h)
